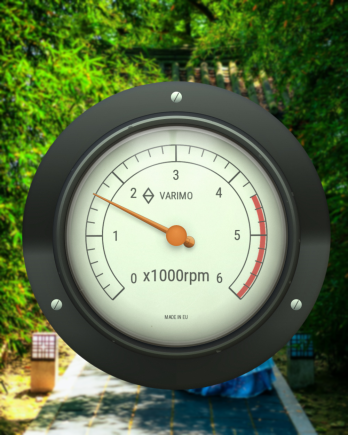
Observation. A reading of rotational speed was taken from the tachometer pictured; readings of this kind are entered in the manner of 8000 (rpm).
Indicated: 1600 (rpm)
